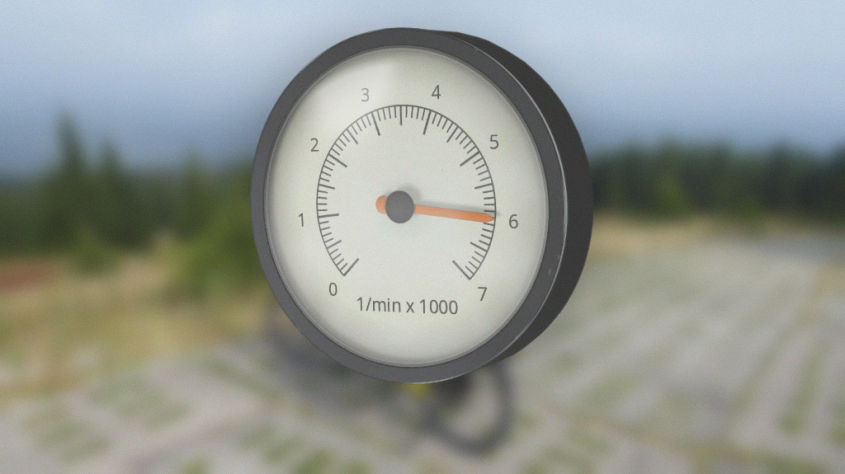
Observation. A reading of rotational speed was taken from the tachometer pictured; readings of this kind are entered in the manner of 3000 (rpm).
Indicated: 6000 (rpm)
